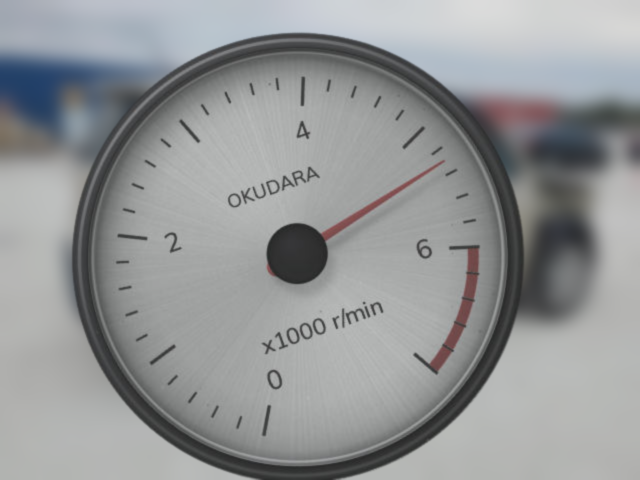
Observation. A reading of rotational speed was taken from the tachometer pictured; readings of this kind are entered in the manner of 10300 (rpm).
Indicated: 5300 (rpm)
